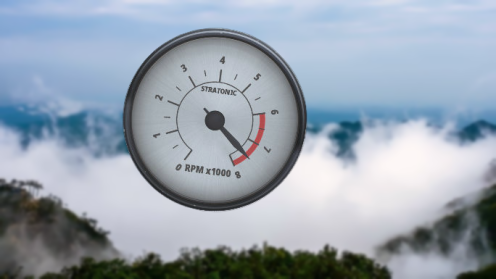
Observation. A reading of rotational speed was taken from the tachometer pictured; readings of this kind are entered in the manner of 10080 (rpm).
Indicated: 7500 (rpm)
